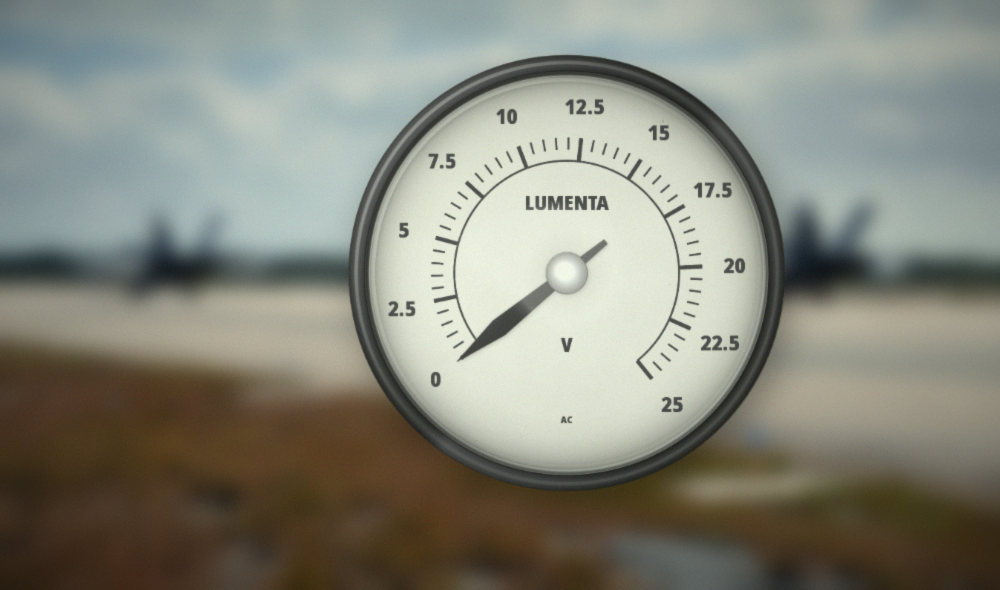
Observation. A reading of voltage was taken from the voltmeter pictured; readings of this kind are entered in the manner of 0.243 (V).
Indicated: 0 (V)
